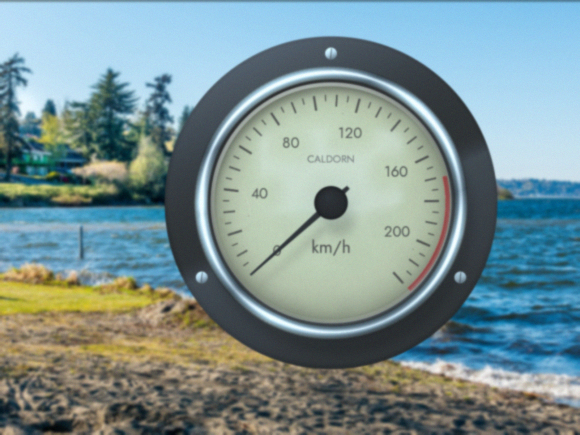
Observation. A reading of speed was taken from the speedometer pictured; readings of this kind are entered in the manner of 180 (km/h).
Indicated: 0 (km/h)
